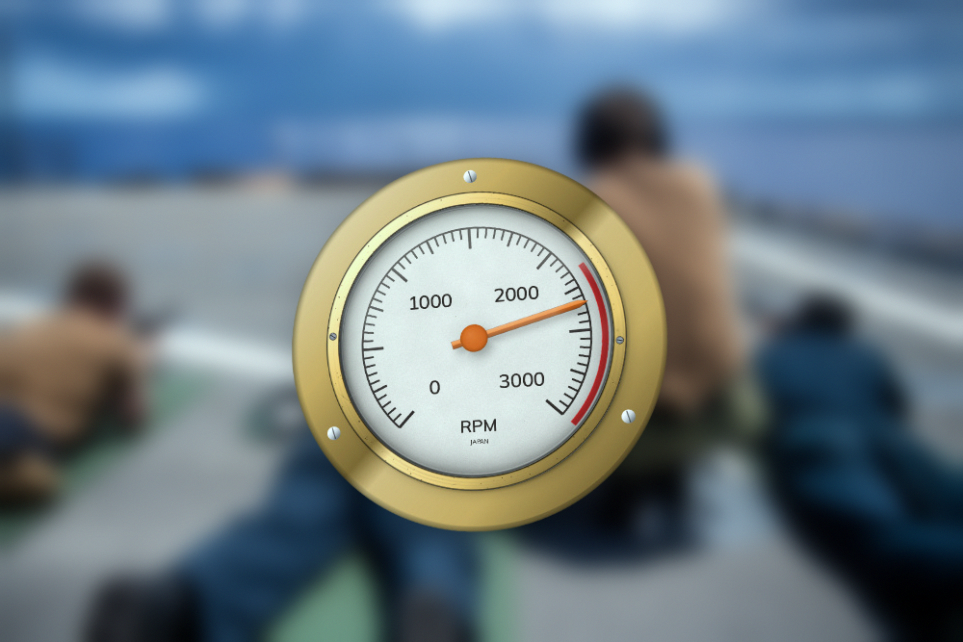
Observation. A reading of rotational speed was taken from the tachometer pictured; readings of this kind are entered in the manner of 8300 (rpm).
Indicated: 2350 (rpm)
